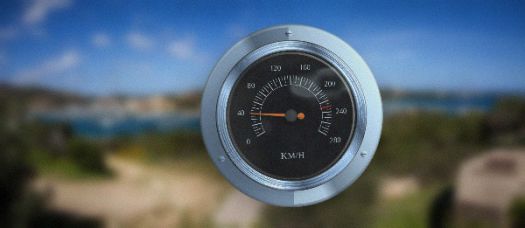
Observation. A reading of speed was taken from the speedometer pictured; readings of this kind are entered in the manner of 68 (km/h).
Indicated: 40 (km/h)
